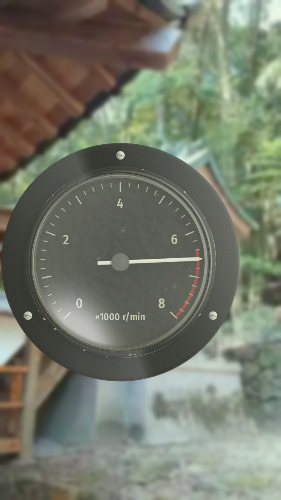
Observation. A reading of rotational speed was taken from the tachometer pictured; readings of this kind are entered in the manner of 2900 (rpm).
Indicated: 6600 (rpm)
